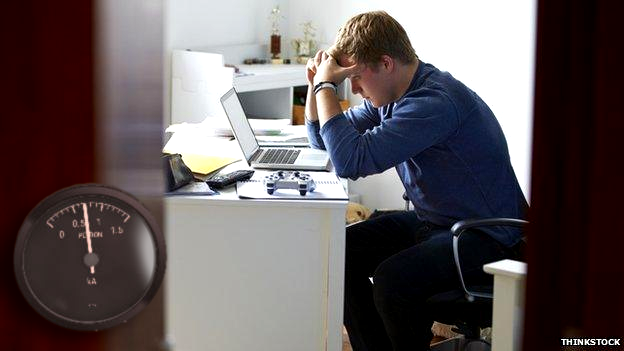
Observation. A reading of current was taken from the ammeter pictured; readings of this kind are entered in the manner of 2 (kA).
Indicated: 0.7 (kA)
